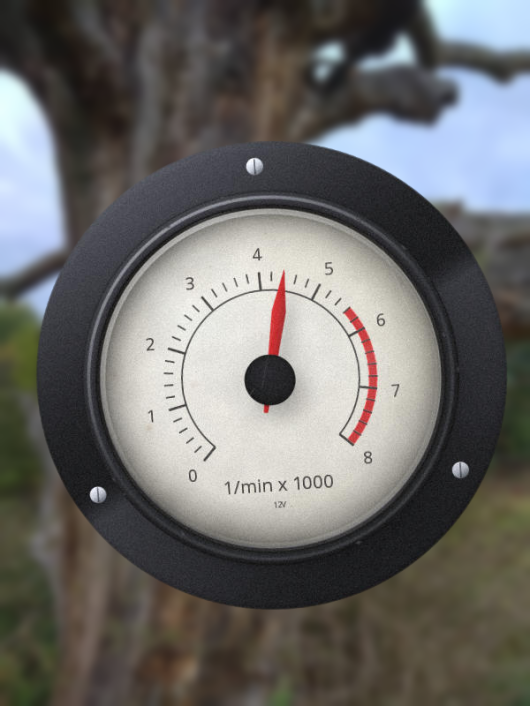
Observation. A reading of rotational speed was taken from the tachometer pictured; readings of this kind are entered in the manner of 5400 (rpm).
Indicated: 4400 (rpm)
